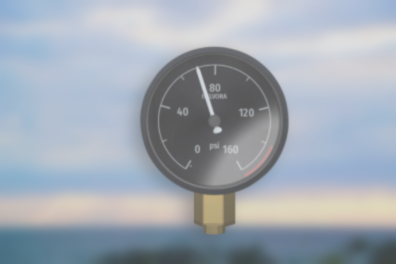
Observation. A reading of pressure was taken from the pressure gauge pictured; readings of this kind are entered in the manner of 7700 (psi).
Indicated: 70 (psi)
